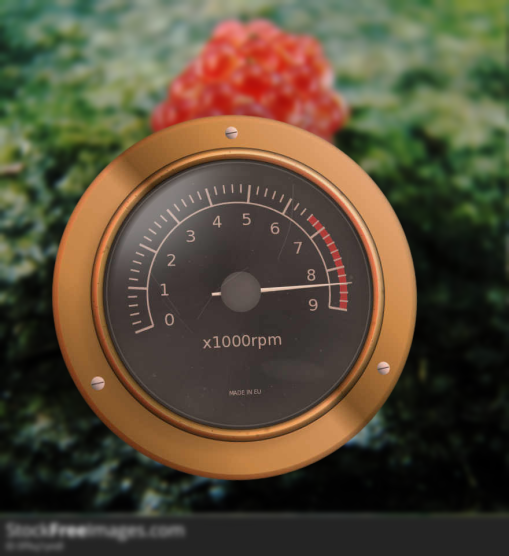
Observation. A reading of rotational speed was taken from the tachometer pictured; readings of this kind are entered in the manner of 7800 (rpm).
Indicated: 8400 (rpm)
